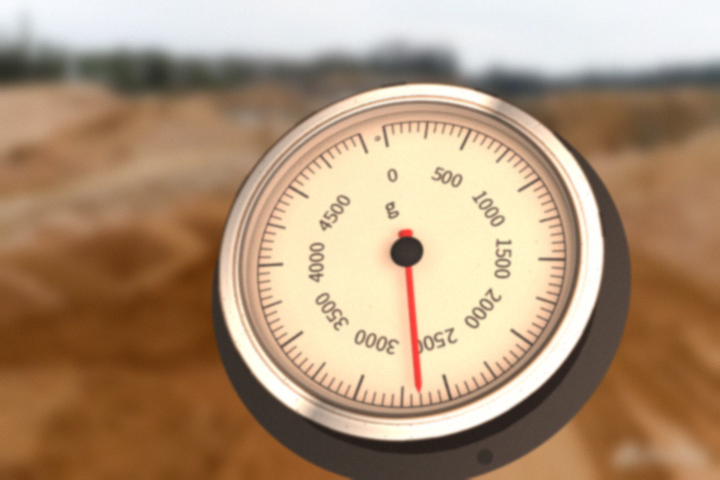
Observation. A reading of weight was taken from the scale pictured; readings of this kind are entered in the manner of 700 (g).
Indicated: 2650 (g)
